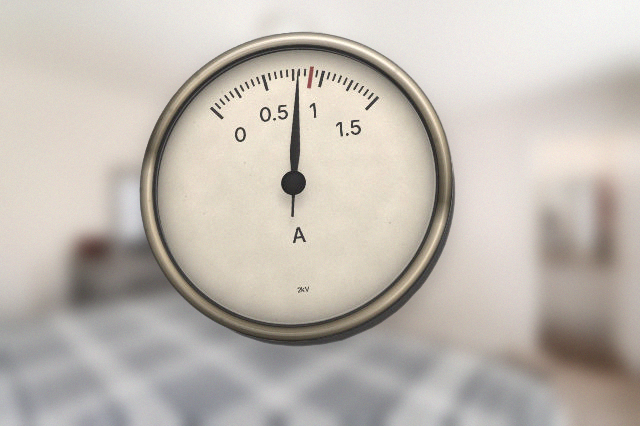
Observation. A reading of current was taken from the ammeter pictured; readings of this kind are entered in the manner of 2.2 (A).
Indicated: 0.8 (A)
